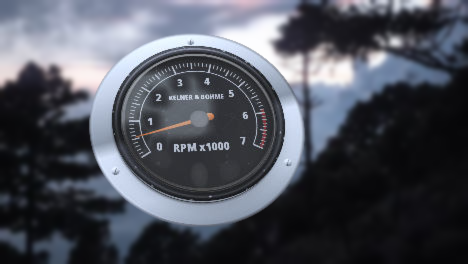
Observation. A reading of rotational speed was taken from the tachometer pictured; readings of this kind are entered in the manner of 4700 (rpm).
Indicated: 500 (rpm)
